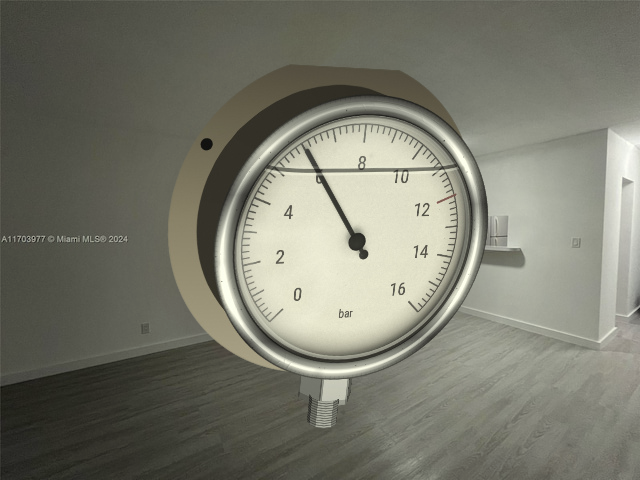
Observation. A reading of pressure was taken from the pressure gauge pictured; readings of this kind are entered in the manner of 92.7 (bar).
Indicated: 6 (bar)
